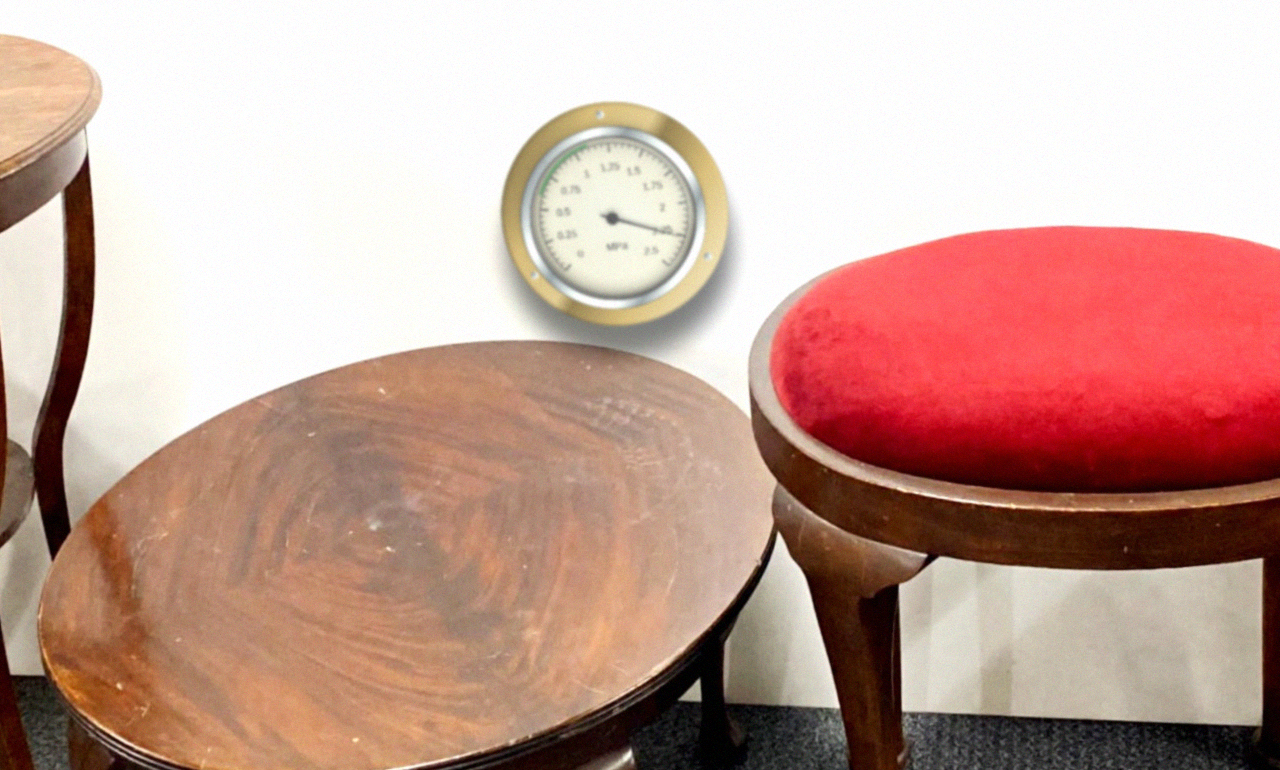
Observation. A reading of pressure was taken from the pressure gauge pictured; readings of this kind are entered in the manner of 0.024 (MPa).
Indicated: 2.25 (MPa)
